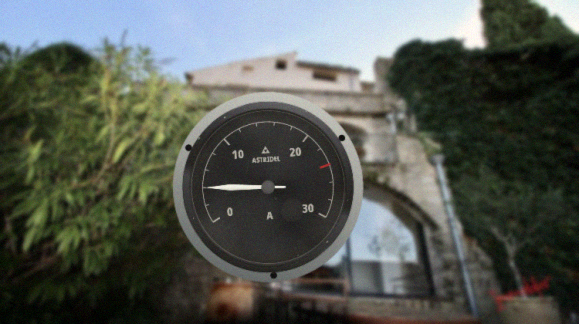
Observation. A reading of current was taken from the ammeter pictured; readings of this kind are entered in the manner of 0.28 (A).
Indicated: 4 (A)
